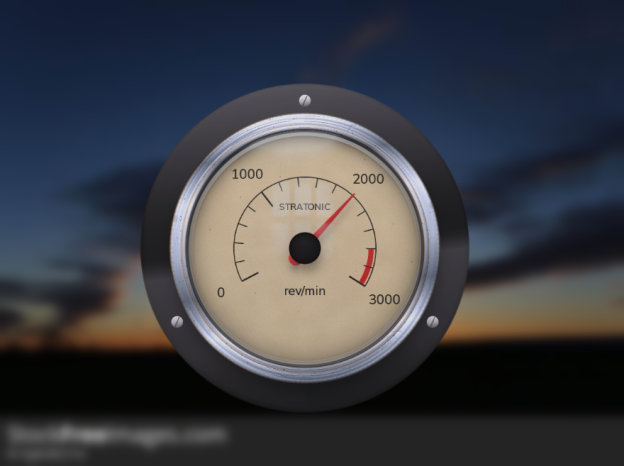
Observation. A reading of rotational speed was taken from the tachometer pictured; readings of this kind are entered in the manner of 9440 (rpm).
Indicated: 2000 (rpm)
